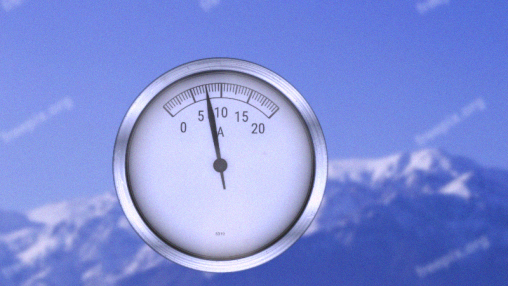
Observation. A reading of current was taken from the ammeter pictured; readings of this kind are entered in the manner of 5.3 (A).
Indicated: 7.5 (A)
